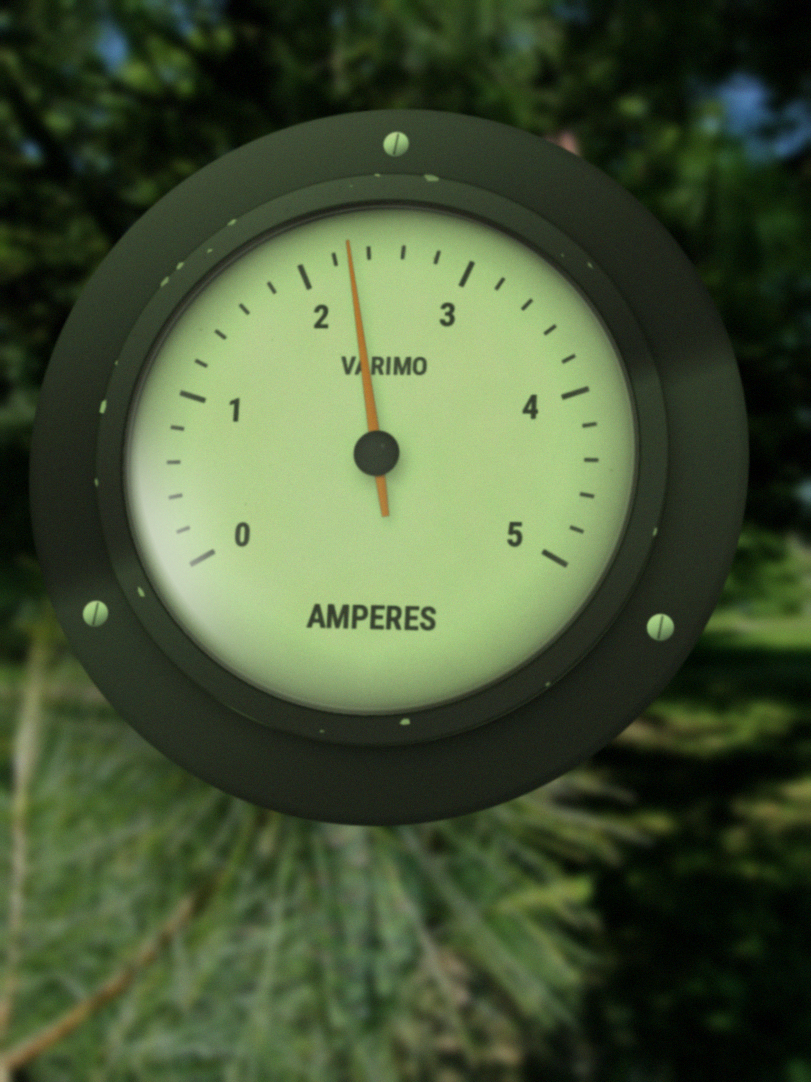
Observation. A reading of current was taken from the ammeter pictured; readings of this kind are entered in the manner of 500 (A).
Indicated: 2.3 (A)
